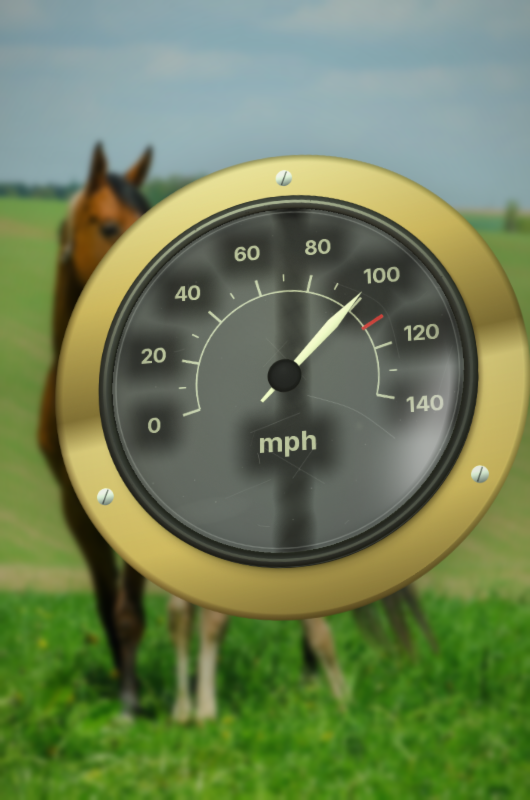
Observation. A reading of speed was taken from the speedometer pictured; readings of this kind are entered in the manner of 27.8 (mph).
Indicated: 100 (mph)
